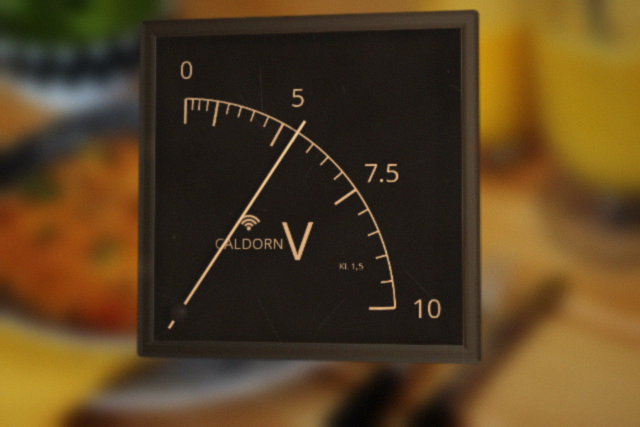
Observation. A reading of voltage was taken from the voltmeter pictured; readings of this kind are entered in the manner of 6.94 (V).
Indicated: 5.5 (V)
